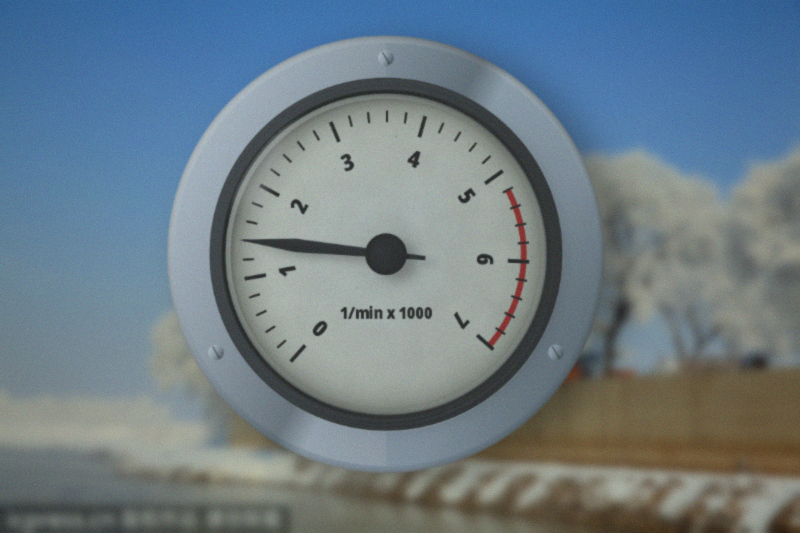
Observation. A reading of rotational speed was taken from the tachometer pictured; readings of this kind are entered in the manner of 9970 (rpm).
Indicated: 1400 (rpm)
